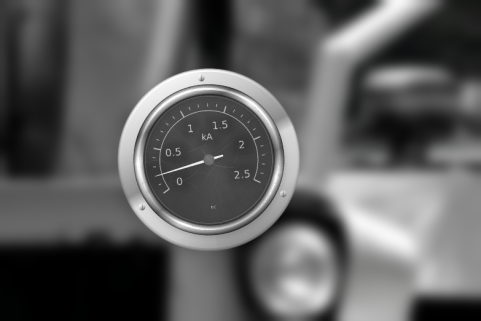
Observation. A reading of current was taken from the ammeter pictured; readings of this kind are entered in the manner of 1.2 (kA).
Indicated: 0.2 (kA)
